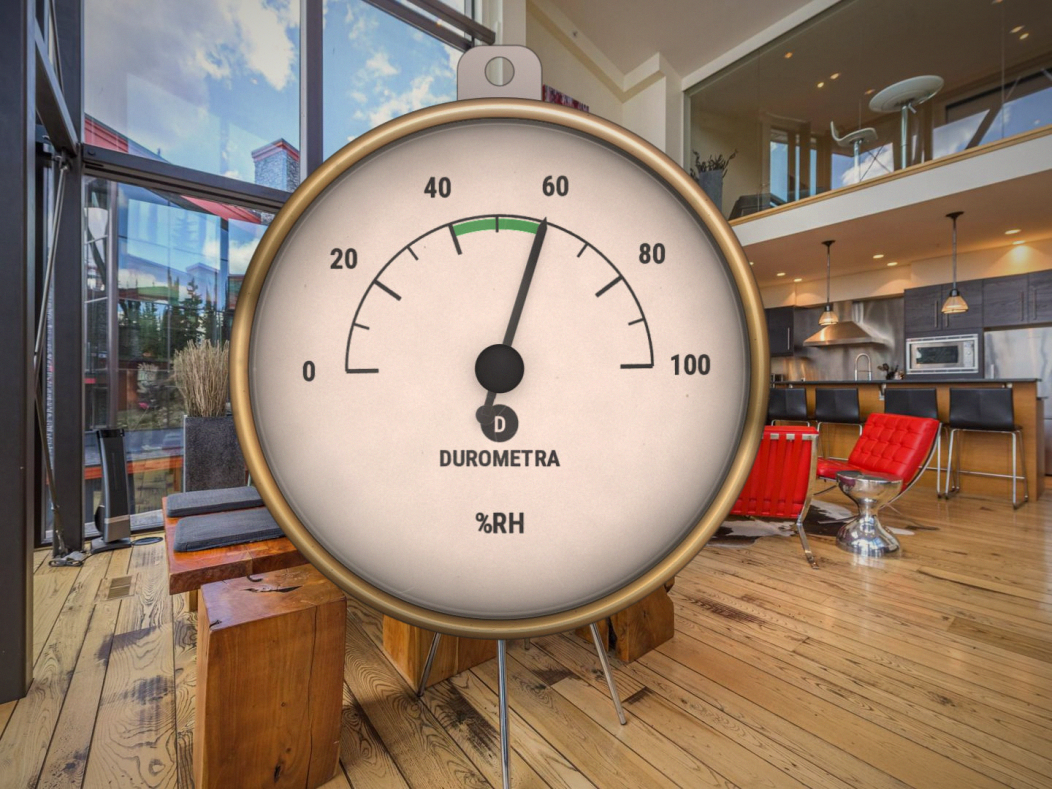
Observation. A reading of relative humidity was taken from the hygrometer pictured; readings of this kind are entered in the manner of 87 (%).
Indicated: 60 (%)
